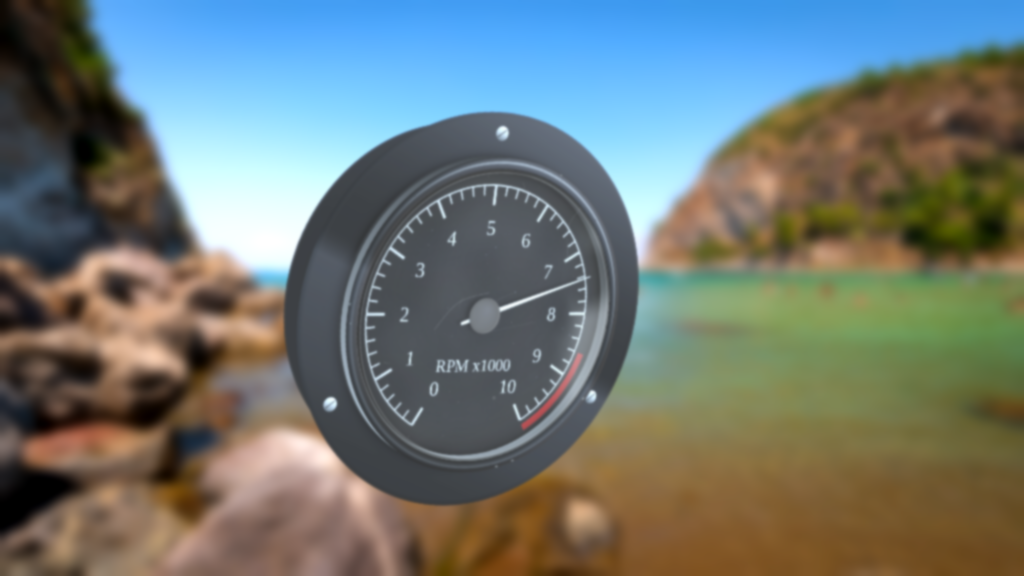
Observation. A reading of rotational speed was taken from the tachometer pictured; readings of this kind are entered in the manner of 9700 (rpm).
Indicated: 7400 (rpm)
